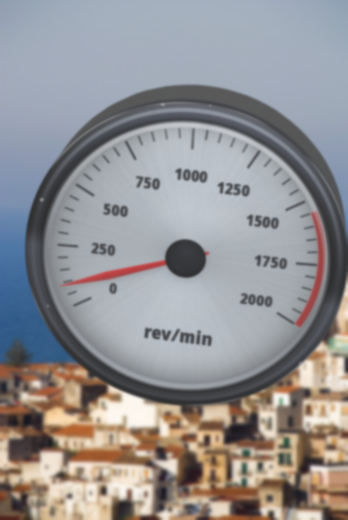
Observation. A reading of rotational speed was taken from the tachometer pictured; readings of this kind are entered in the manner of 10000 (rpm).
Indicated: 100 (rpm)
